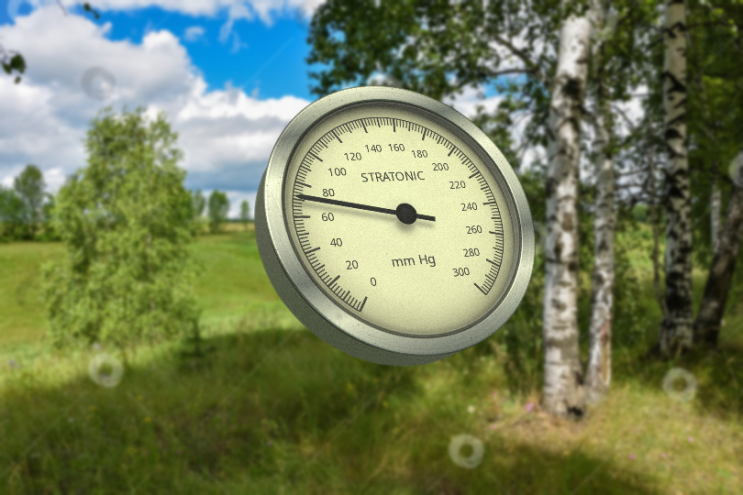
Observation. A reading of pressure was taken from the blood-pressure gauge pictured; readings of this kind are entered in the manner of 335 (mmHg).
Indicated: 70 (mmHg)
